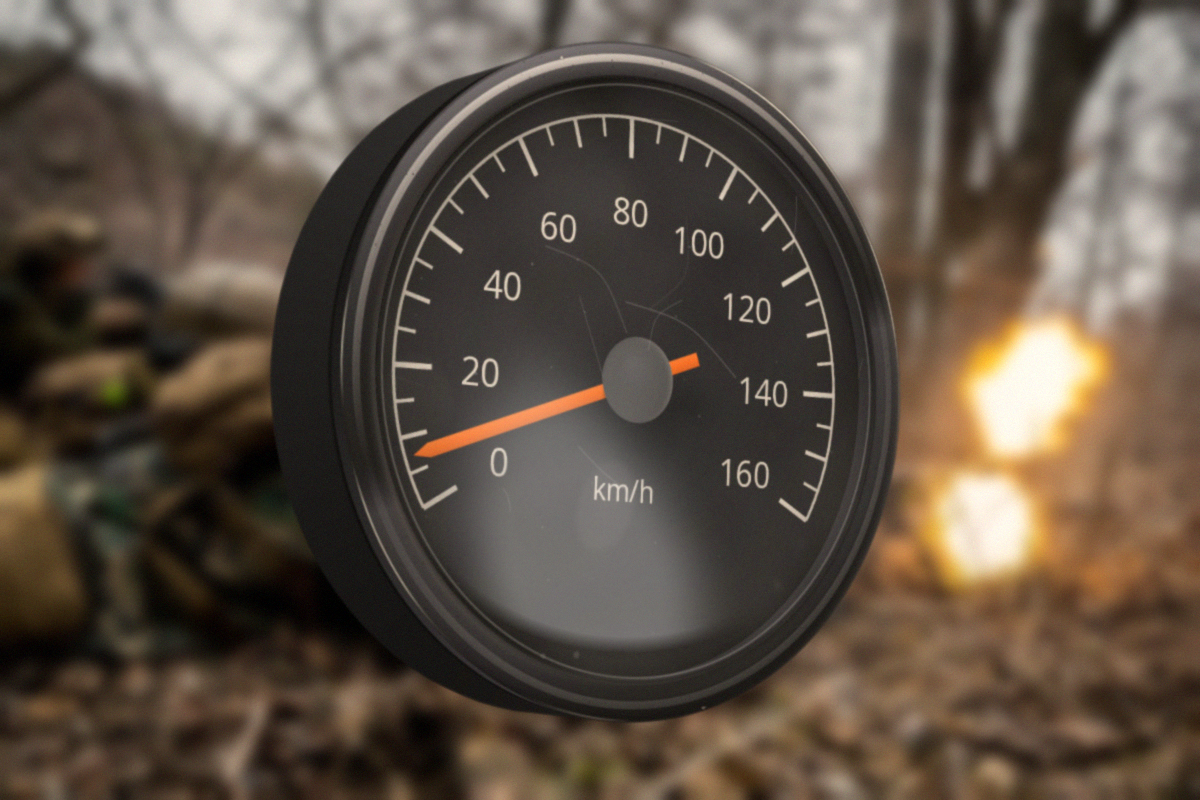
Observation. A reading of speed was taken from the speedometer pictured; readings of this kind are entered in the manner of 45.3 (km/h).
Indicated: 7.5 (km/h)
